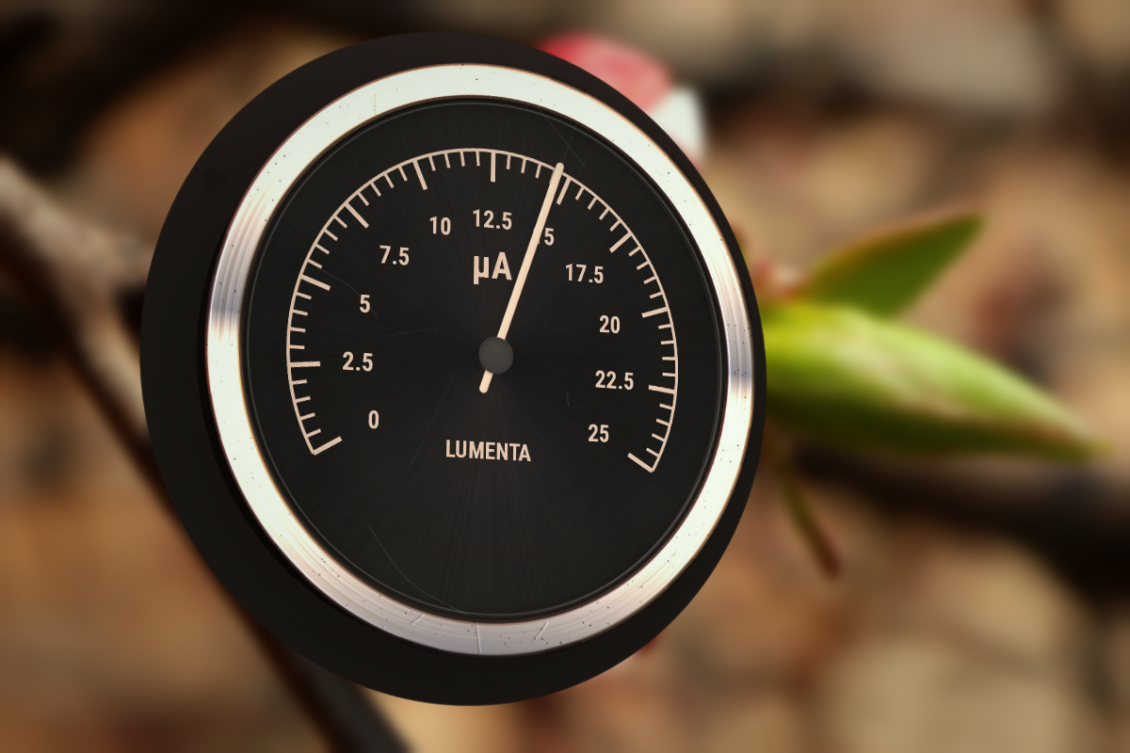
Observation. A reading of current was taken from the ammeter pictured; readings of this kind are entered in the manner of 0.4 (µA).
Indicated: 14.5 (µA)
